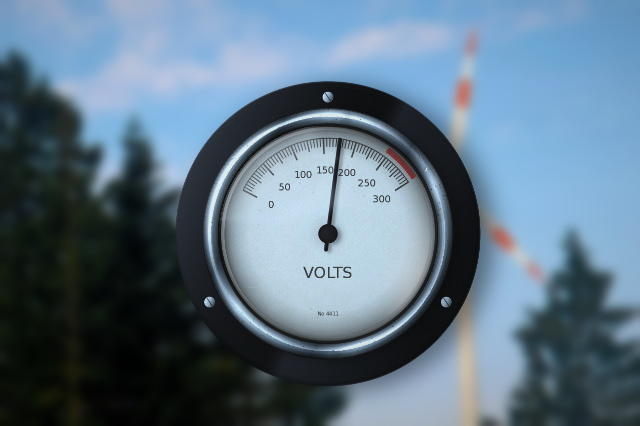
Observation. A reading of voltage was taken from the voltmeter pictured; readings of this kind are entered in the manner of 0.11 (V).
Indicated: 175 (V)
